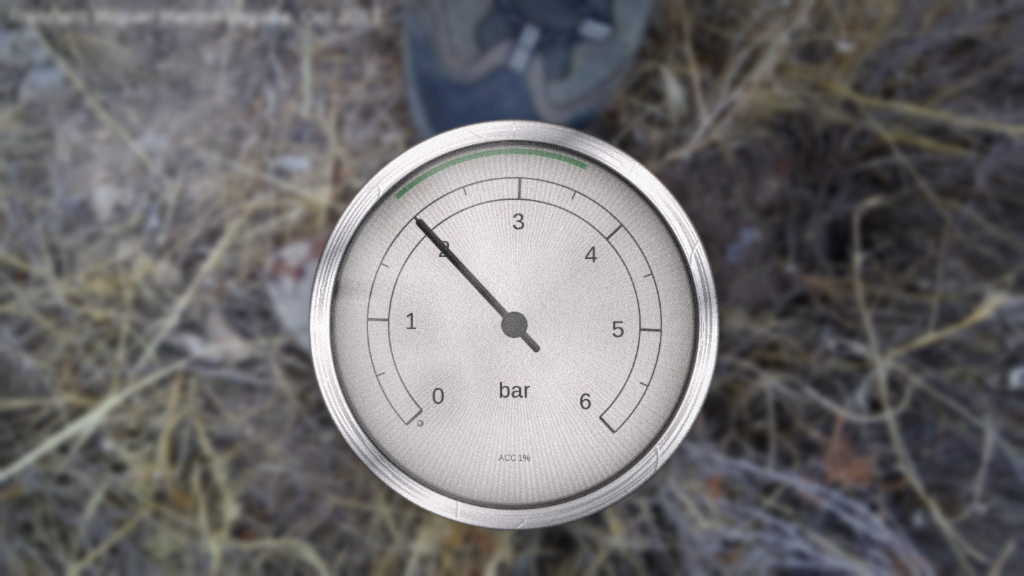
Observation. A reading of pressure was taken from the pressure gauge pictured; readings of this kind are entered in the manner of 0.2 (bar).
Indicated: 2 (bar)
